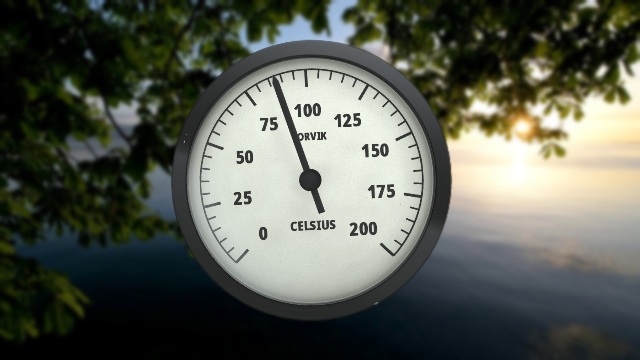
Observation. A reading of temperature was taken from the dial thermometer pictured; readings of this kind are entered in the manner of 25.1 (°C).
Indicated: 87.5 (°C)
